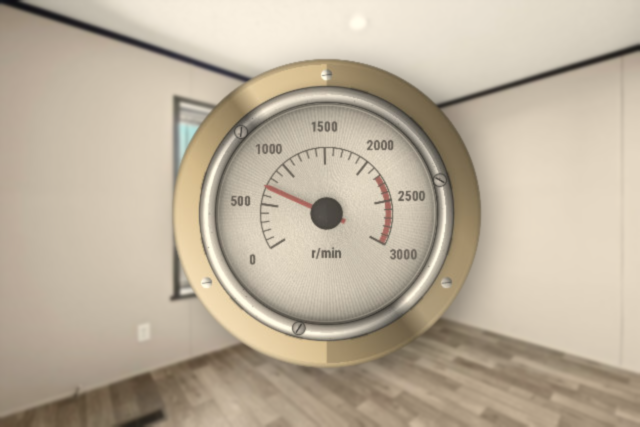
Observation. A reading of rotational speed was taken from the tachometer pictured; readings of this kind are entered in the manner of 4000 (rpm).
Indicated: 700 (rpm)
